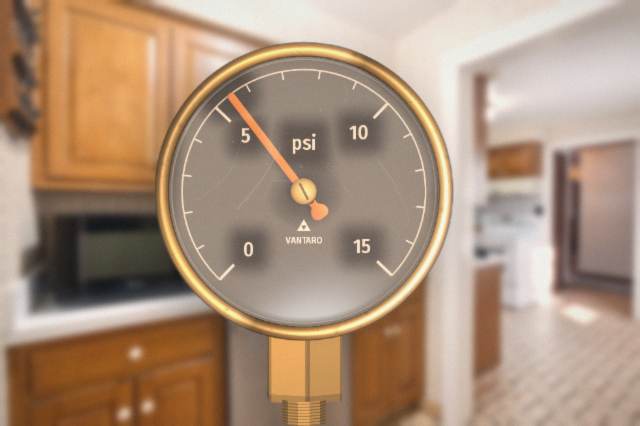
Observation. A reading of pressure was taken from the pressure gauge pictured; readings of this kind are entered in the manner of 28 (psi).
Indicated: 5.5 (psi)
